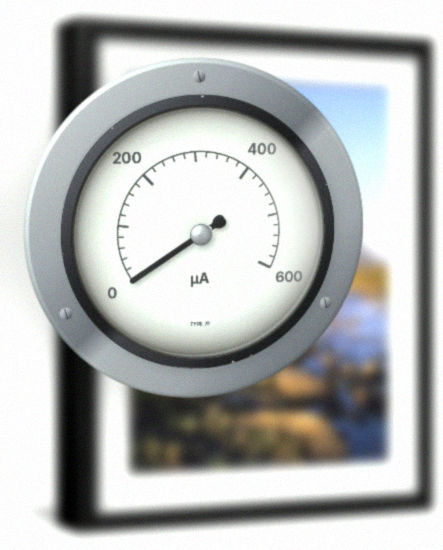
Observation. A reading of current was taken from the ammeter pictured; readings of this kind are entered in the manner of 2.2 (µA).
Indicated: 0 (µA)
